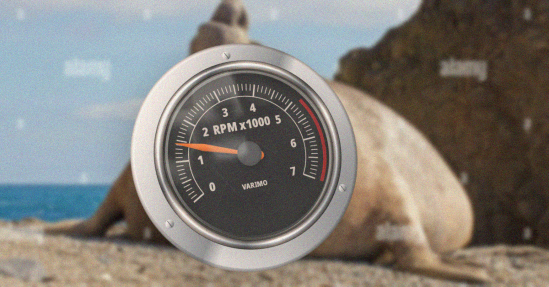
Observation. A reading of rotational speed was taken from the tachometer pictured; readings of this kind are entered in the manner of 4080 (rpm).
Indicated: 1400 (rpm)
